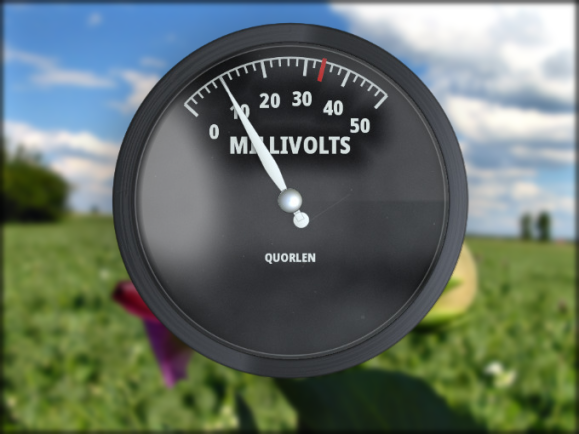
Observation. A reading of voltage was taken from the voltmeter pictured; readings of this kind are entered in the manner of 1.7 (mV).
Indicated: 10 (mV)
